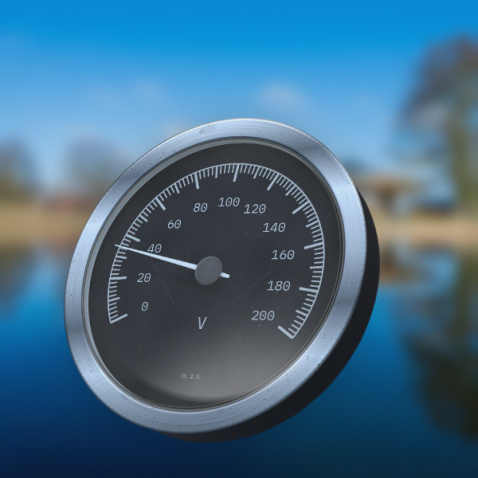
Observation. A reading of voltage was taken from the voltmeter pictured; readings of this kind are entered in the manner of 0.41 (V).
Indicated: 34 (V)
